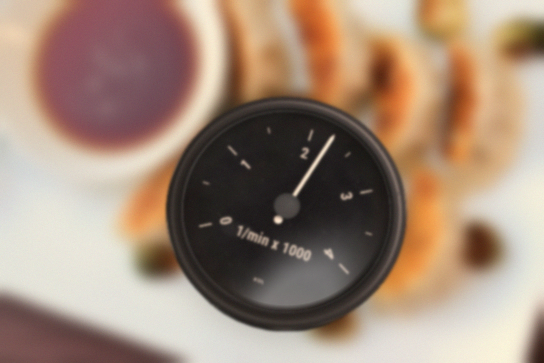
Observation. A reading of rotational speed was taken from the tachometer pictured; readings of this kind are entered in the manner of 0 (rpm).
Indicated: 2250 (rpm)
